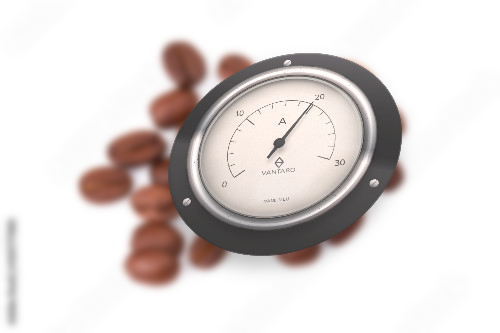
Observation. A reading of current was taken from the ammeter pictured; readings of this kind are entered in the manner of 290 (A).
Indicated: 20 (A)
